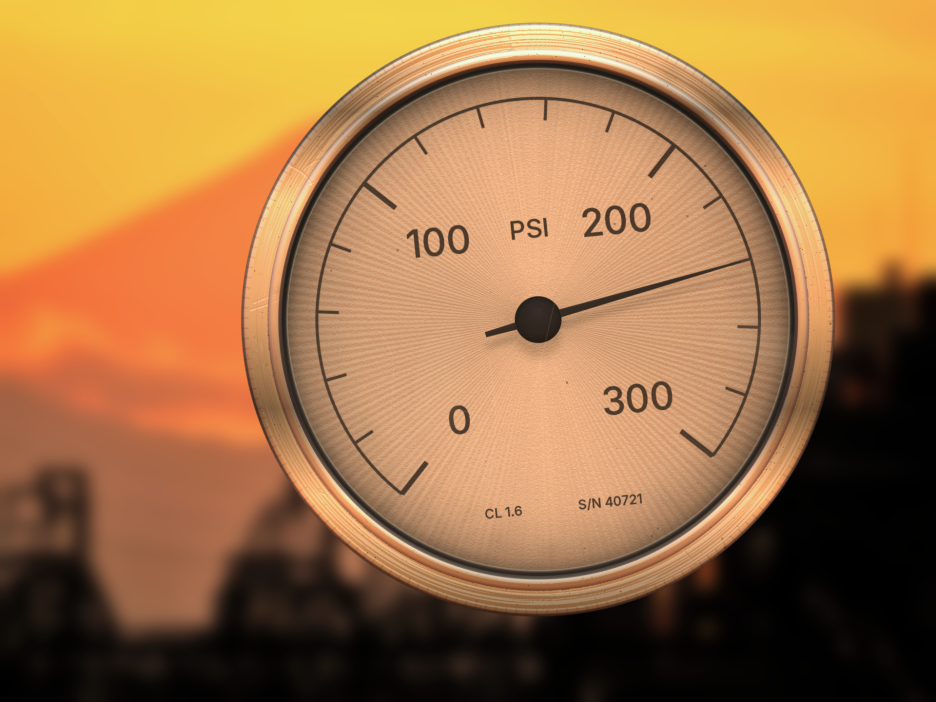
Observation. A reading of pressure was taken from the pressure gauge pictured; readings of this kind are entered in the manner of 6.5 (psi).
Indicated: 240 (psi)
